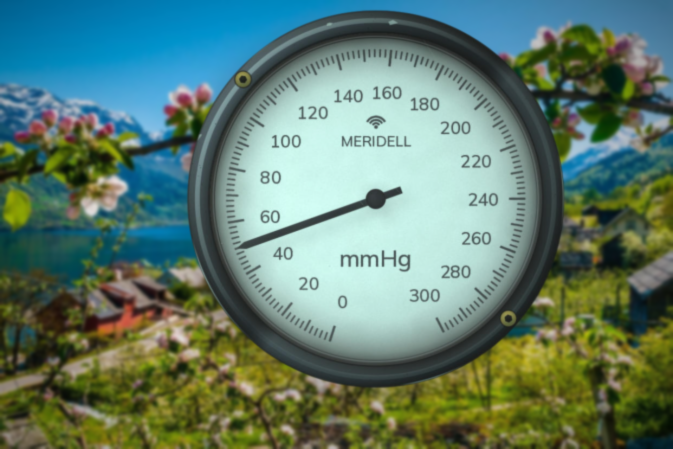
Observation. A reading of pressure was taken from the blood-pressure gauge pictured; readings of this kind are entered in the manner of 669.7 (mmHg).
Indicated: 50 (mmHg)
